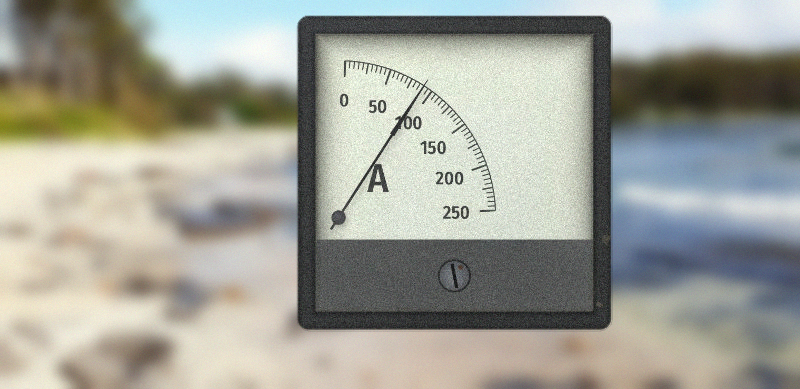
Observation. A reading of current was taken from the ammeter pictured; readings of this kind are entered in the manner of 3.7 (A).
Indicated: 90 (A)
